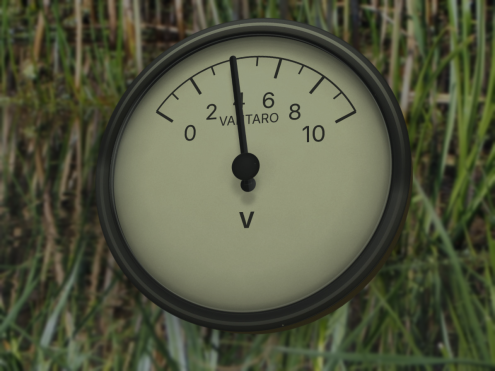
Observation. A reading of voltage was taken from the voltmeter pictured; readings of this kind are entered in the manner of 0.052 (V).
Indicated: 4 (V)
